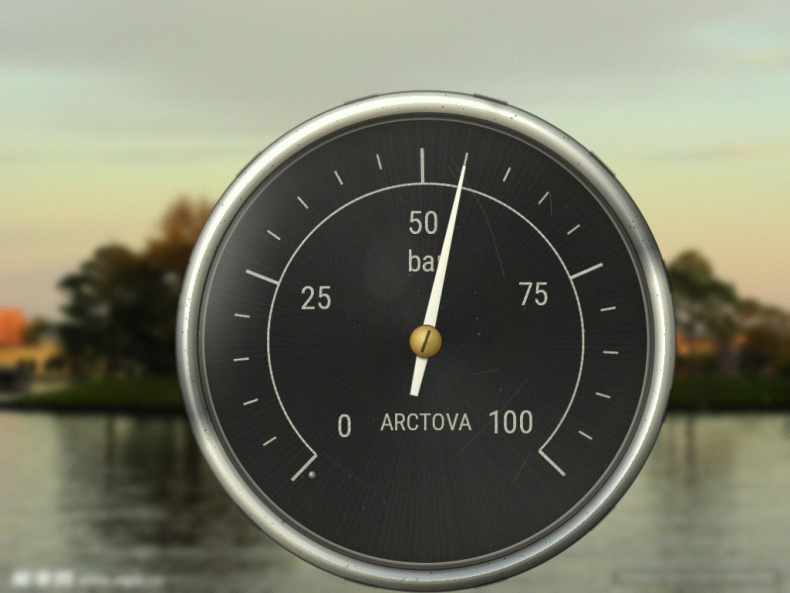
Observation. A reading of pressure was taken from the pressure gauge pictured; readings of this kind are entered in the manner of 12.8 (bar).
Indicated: 55 (bar)
